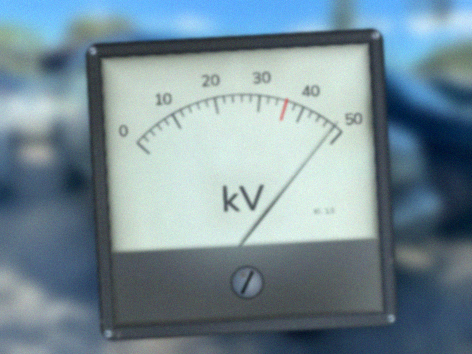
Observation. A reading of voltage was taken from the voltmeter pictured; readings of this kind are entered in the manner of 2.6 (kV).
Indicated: 48 (kV)
